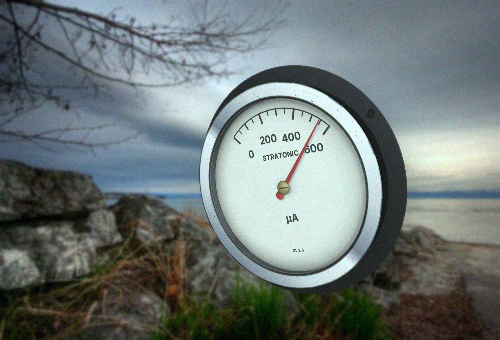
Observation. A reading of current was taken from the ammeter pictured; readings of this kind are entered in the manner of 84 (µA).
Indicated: 550 (µA)
